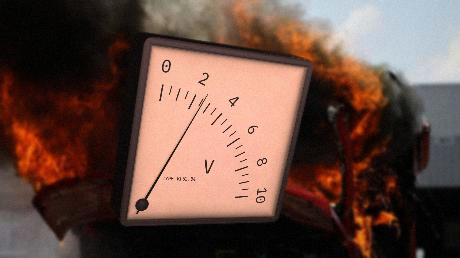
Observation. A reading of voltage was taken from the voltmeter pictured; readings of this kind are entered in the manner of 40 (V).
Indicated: 2.5 (V)
